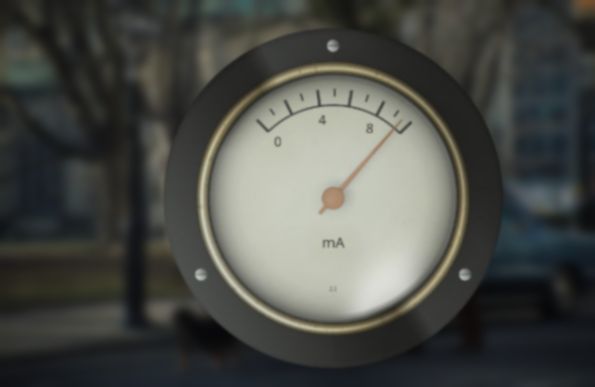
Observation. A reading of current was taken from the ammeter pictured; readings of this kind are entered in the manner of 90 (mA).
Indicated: 9.5 (mA)
